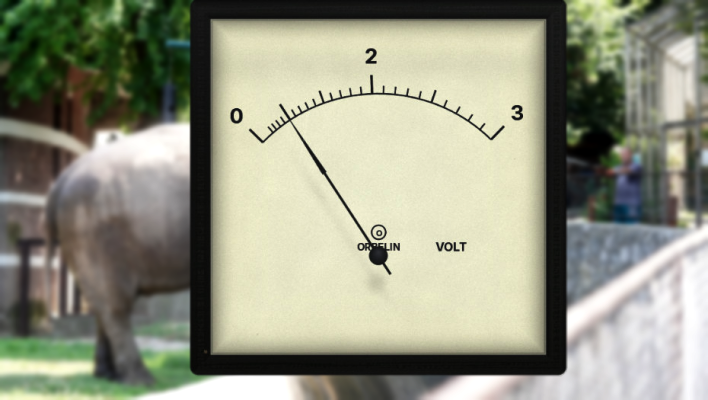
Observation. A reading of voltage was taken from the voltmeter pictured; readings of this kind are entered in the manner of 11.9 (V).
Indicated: 1 (V)
